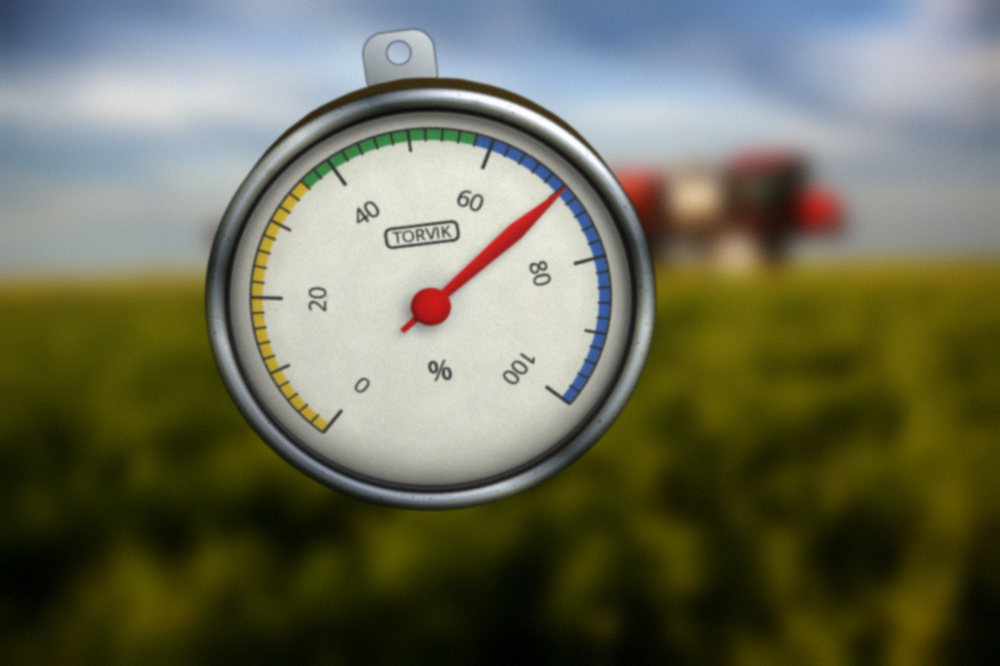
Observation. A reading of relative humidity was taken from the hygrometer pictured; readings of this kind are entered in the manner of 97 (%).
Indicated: 70 (%)
